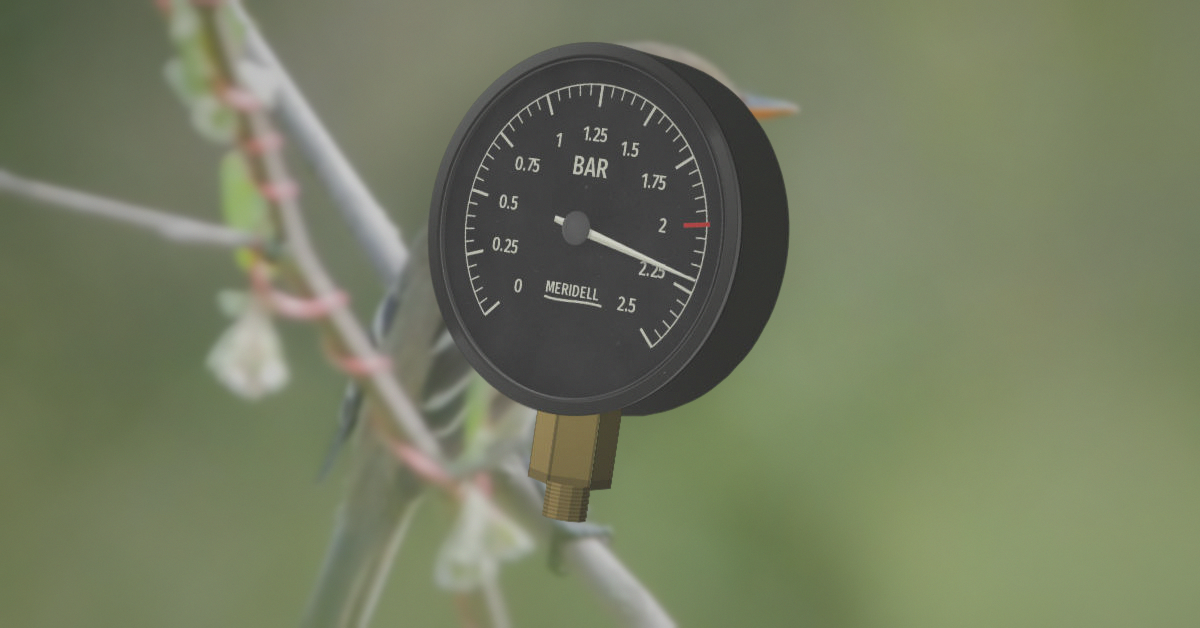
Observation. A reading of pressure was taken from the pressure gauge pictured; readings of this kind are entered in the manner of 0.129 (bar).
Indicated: 2.2 (bar)
